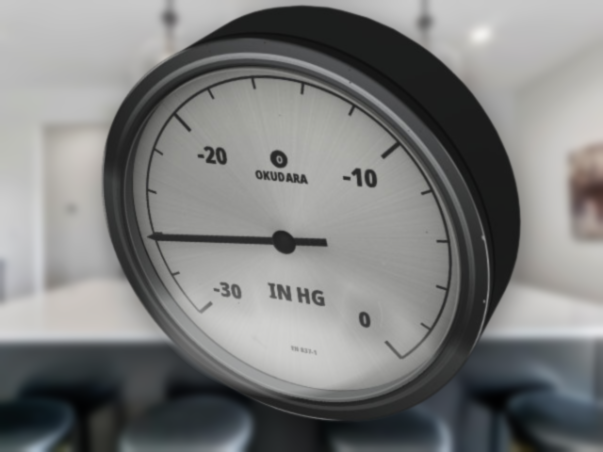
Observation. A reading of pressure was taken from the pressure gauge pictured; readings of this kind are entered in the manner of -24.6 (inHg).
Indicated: -26 (inHg)
